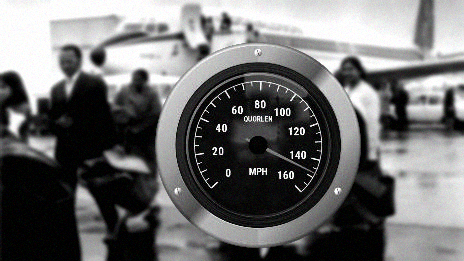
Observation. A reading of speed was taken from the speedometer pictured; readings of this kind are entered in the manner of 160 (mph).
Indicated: 147.5 (mph)
